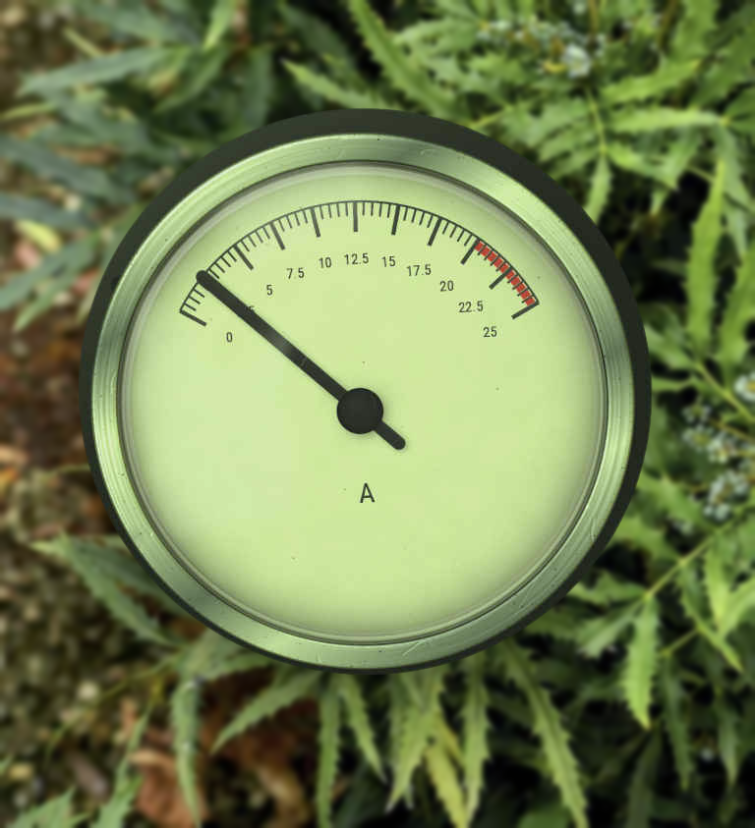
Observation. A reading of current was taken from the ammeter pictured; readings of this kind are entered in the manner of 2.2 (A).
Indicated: 2.5 (A)
